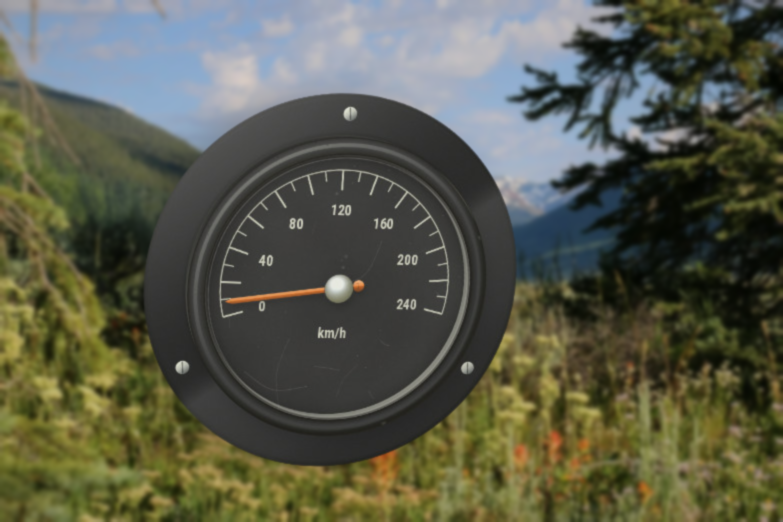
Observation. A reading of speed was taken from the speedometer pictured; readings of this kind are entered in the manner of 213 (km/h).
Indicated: 10 (km/h)
